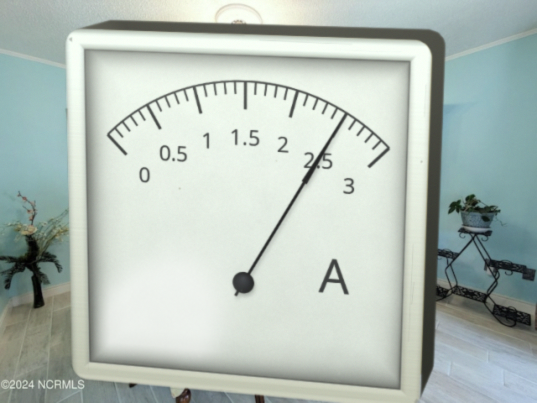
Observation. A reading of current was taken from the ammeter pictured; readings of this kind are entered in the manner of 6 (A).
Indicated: 2.5 (A)
